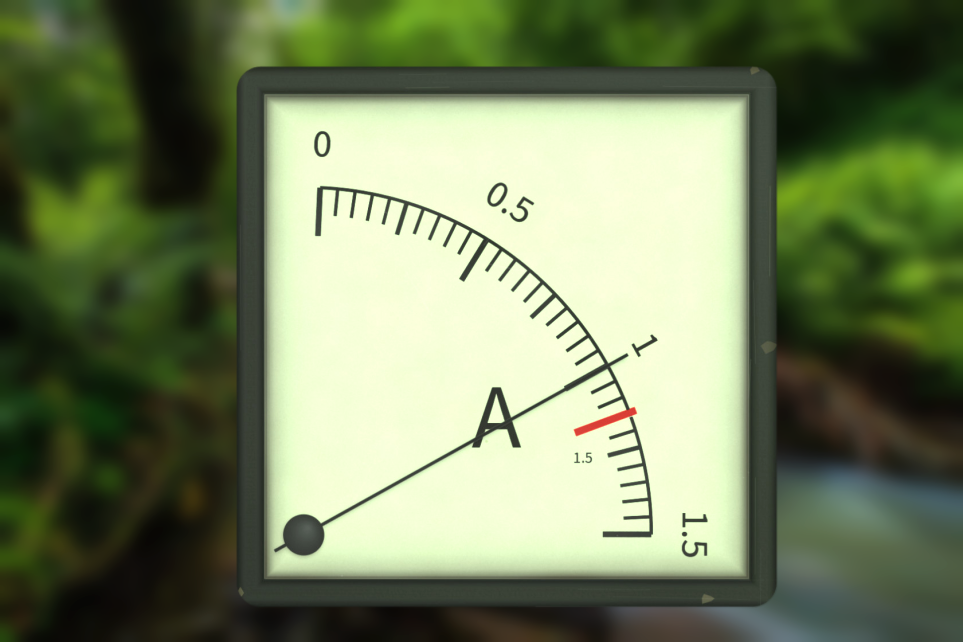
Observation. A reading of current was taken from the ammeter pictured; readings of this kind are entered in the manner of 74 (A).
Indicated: 1 (A)
